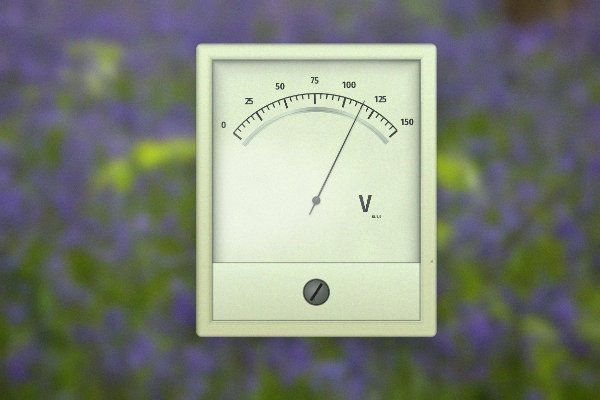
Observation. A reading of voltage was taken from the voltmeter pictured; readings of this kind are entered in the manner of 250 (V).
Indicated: 115 (V)
